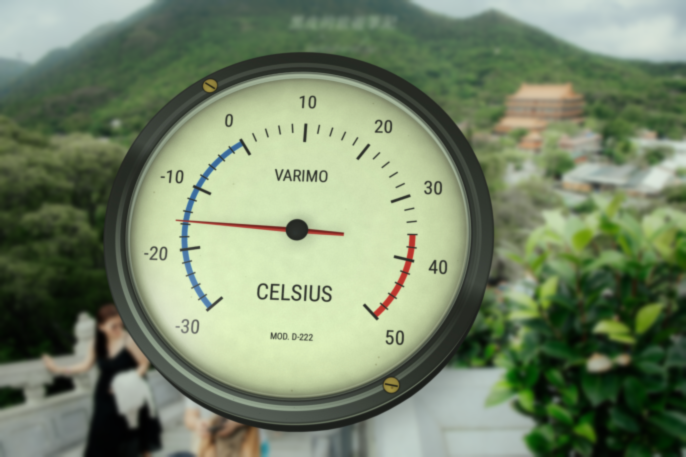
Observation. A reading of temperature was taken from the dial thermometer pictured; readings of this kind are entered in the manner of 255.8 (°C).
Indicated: -16 (°C)
